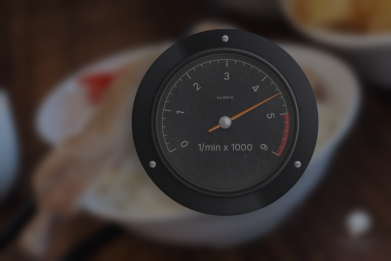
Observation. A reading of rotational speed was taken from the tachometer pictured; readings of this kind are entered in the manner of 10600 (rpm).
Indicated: 4500 (rpm)
